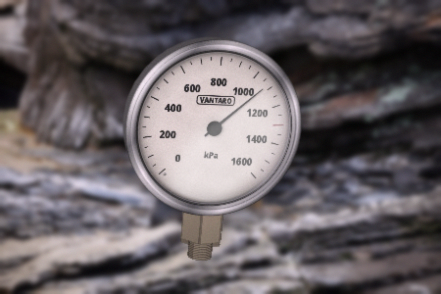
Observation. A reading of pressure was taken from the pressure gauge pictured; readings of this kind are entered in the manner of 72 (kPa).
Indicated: 1075 (kPa)
